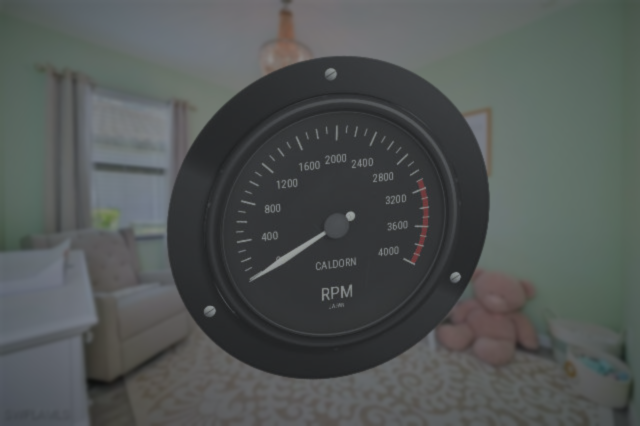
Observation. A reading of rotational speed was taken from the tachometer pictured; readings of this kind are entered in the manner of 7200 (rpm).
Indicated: 0 (rpm)
